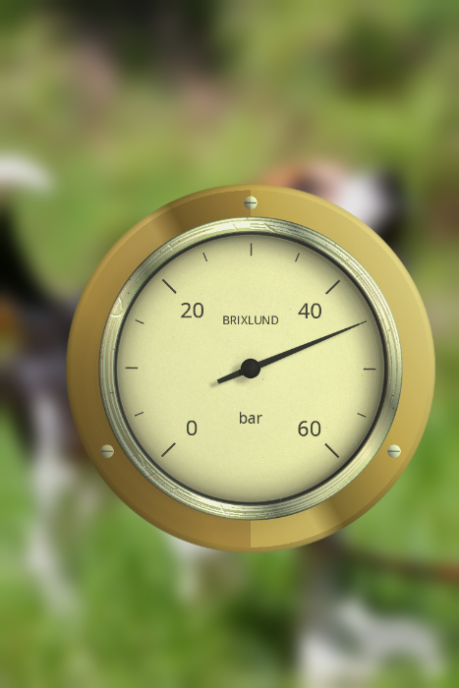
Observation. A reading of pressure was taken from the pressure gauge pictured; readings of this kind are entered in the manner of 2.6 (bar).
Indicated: 45 (bar)
